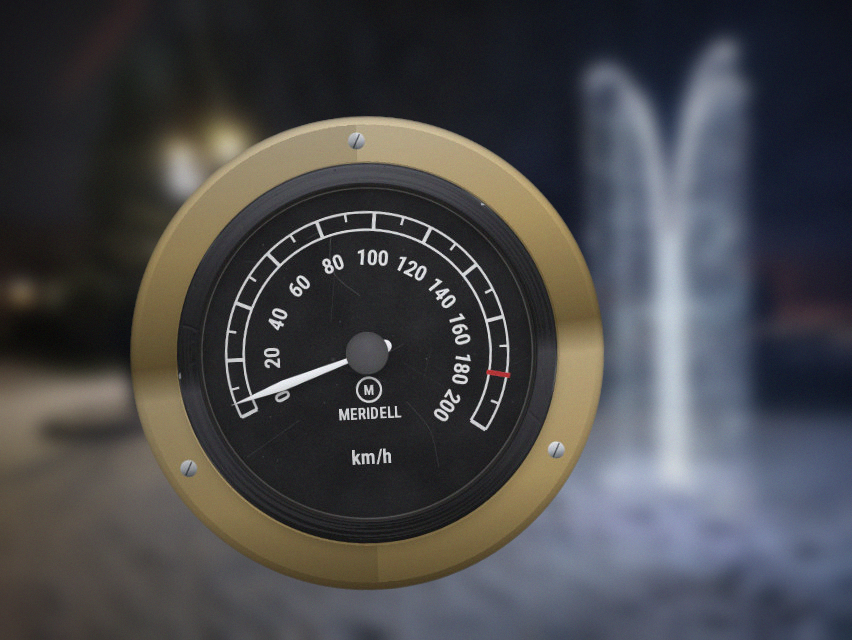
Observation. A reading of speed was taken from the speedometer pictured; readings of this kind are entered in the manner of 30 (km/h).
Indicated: 5 (km/h)
